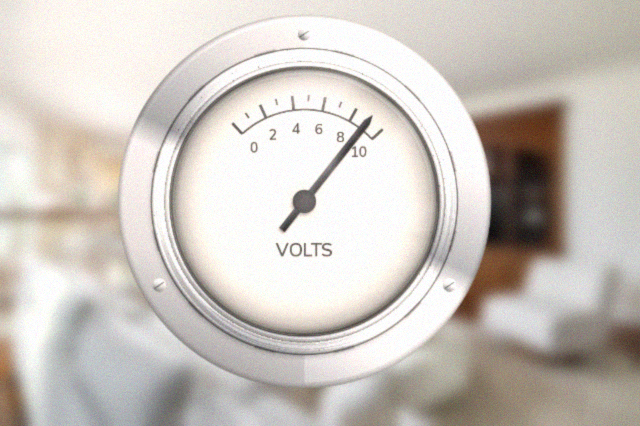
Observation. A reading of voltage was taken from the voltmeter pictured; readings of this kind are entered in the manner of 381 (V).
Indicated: 9 (V)
